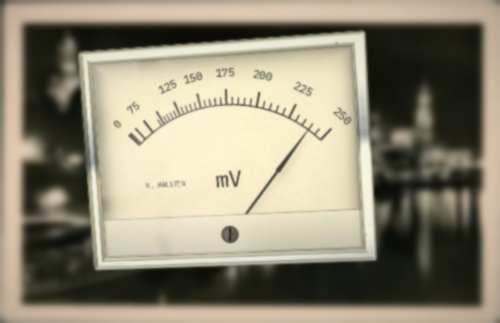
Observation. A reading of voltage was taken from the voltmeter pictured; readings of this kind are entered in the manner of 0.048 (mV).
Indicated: 240 (mV)
